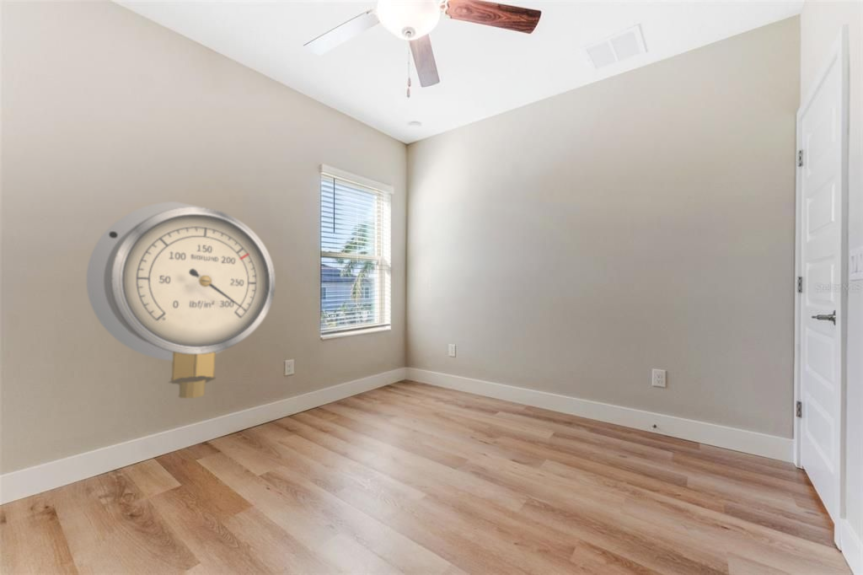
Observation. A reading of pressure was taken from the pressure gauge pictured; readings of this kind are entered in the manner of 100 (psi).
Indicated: 290 (psi)
